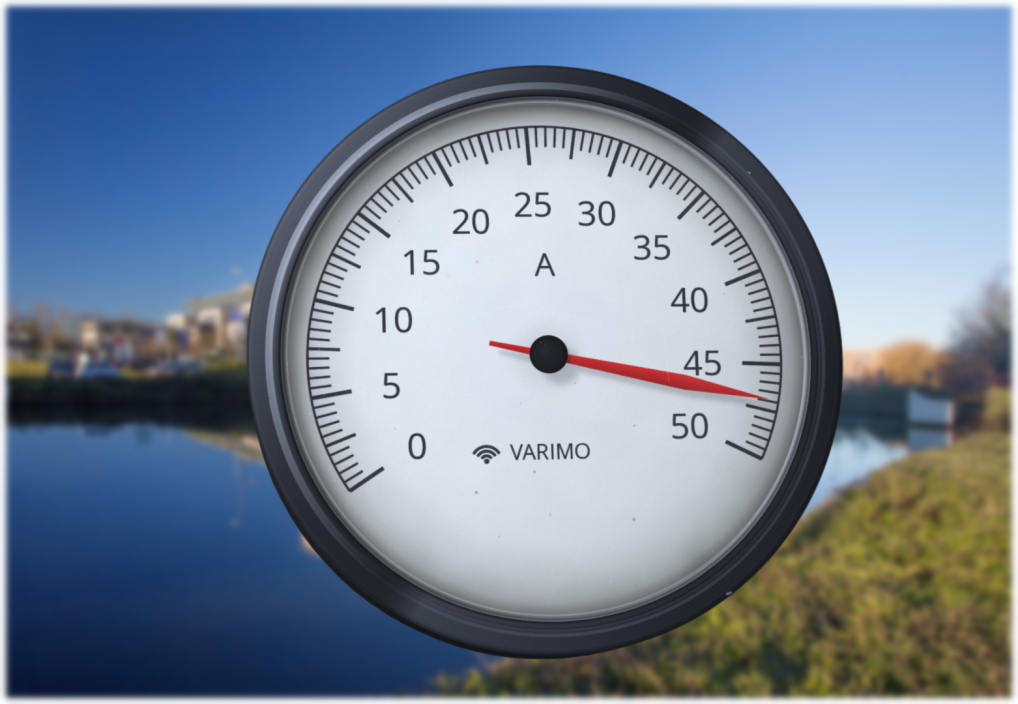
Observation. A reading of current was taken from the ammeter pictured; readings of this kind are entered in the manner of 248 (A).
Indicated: 47 (A)
